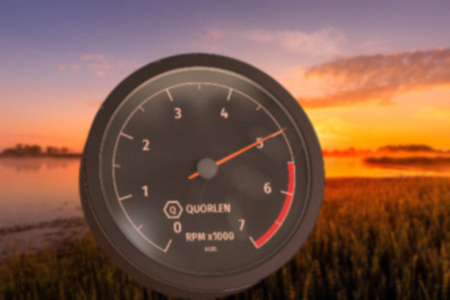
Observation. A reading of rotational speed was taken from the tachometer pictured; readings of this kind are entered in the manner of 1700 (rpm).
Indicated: 5000 (rpm)
